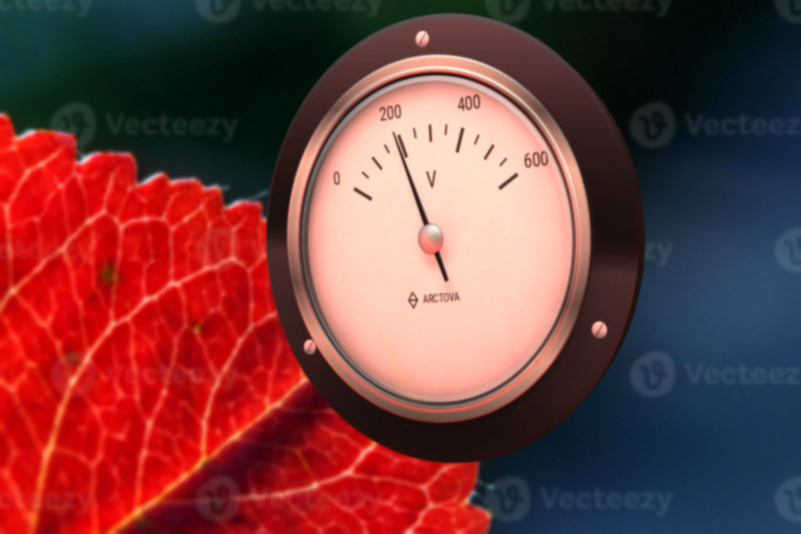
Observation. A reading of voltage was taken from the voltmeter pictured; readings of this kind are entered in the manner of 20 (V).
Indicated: 200 (V)
